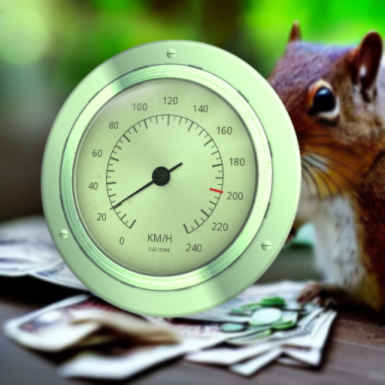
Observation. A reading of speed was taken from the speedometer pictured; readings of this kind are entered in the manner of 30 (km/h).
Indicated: 20 (km/h)
